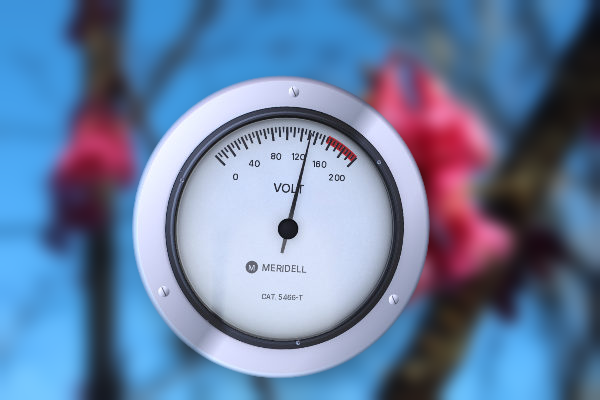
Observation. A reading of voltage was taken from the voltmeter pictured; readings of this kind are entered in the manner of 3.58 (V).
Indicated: 130 (V)
